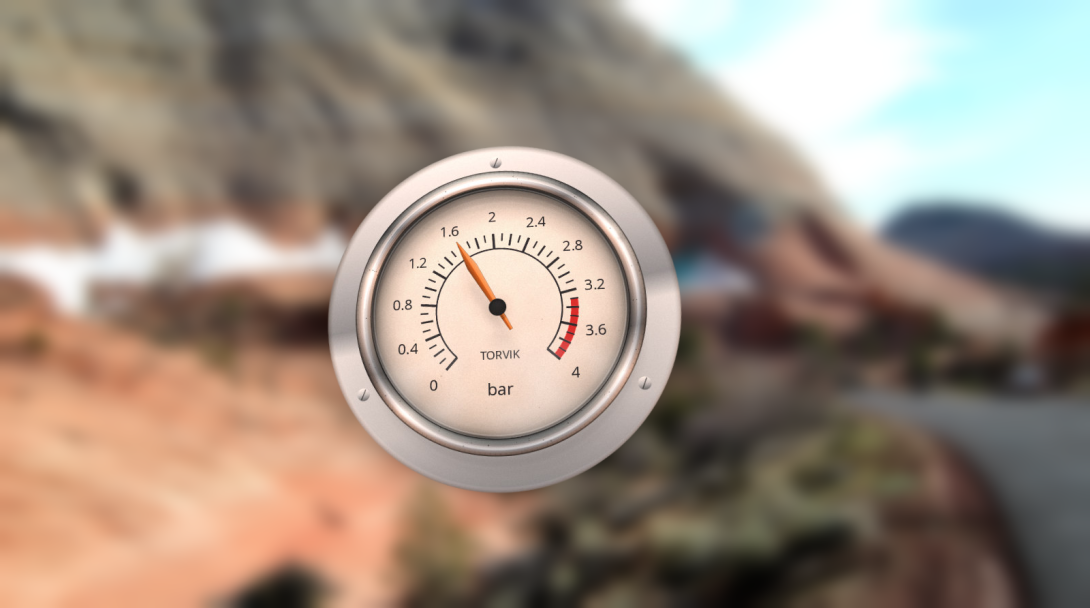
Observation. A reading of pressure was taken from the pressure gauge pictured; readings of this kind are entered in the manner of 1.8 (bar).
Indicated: 1.6 (bar)
